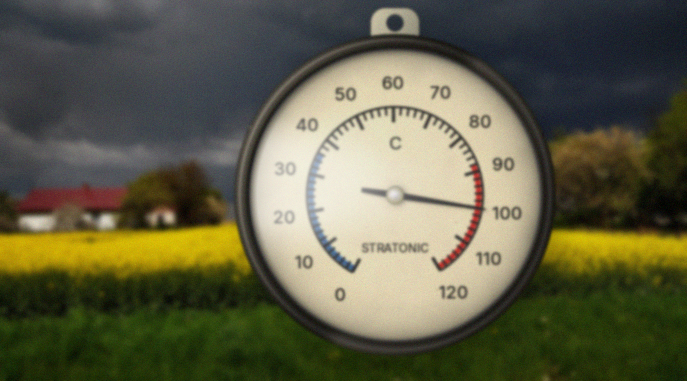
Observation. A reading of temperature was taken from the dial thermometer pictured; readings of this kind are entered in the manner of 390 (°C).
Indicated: 100 (°C)
